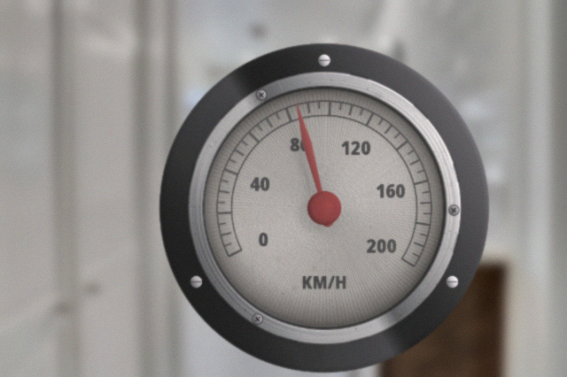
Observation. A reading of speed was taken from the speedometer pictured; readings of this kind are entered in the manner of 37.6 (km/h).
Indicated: 85 (km/h)
